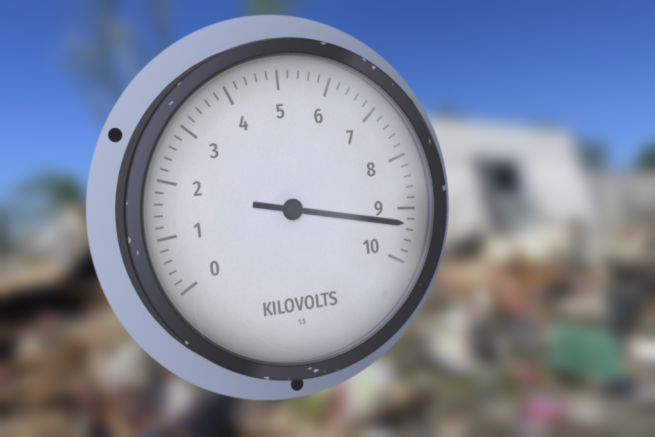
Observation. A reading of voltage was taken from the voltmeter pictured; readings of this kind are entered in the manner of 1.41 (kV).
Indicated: 9.3 (kV)
